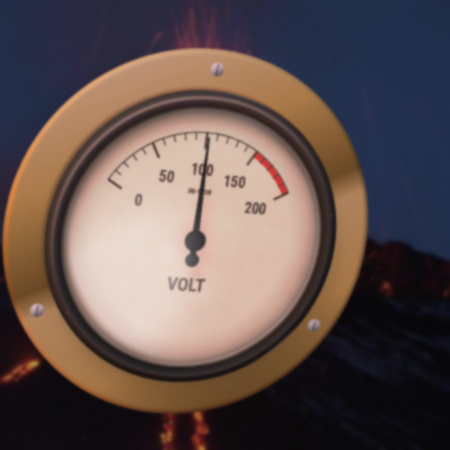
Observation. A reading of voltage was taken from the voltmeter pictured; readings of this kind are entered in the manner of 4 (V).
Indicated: 100 (V)
